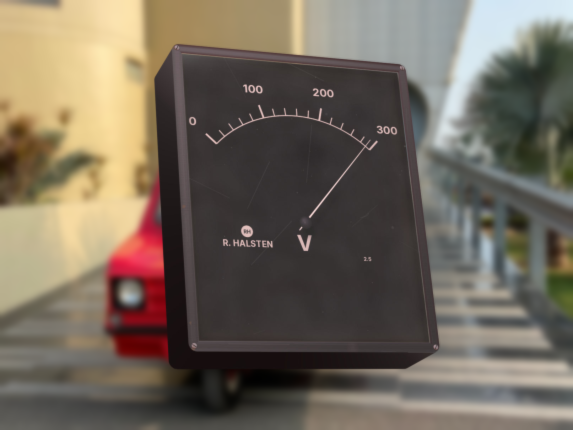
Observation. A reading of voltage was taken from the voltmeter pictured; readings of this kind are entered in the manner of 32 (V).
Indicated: 290 (V)
